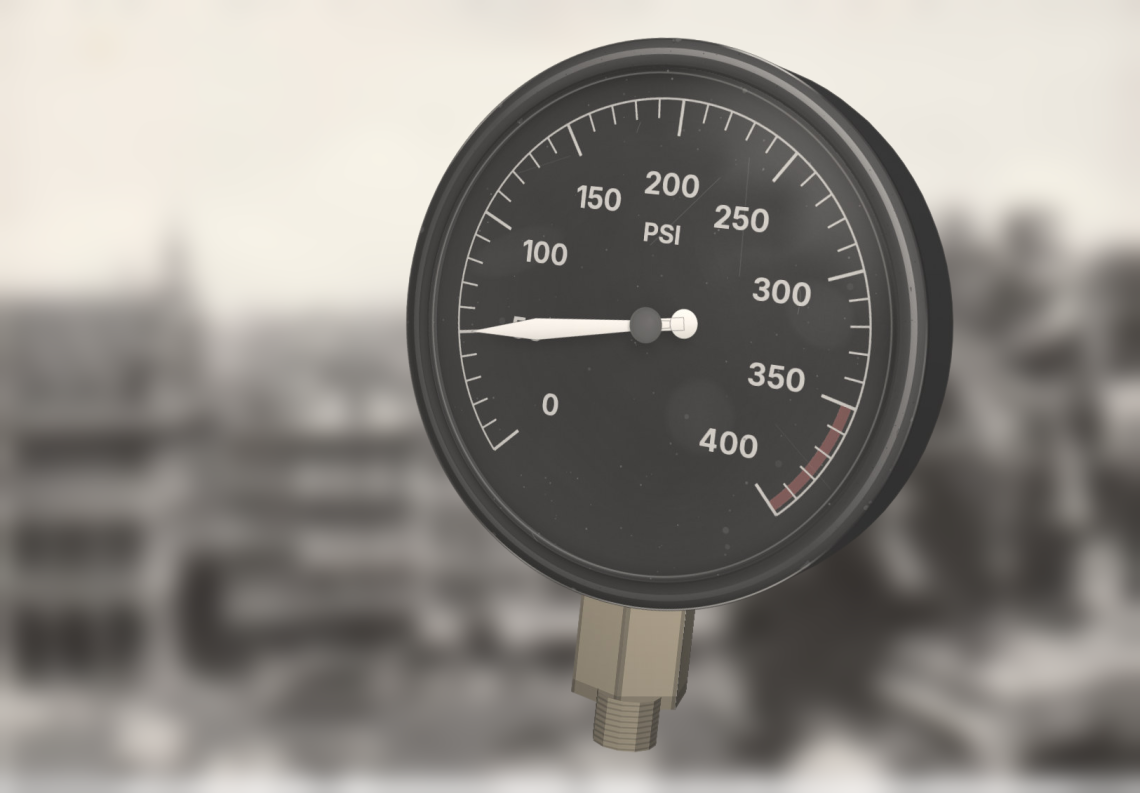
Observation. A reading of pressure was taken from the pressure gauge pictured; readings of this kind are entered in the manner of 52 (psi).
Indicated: 50 (psi)
